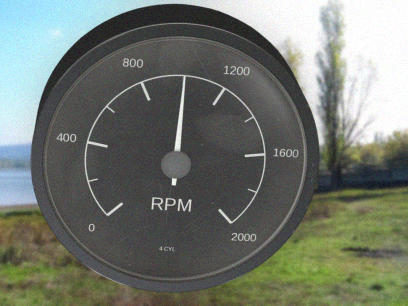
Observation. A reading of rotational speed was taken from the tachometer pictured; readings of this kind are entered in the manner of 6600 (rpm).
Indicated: 1000 (rpm)
